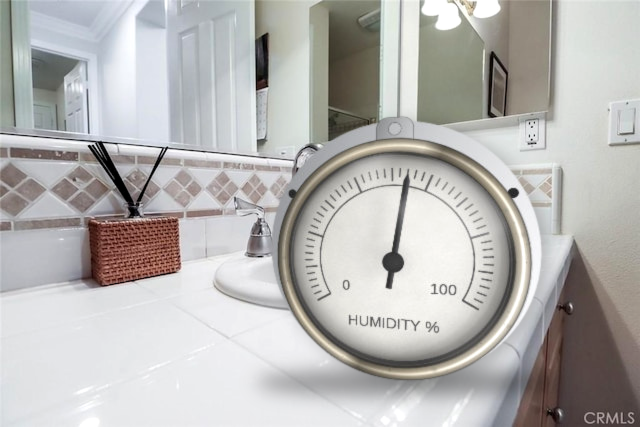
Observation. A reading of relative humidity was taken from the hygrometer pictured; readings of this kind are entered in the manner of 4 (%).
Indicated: 54 (%)
